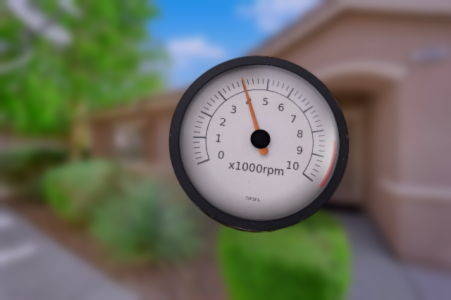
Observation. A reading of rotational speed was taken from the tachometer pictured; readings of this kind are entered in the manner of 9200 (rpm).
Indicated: 4000 (rpm)
